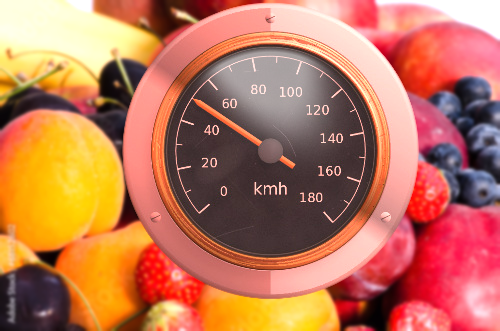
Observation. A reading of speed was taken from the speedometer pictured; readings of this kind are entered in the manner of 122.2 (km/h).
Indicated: 50 (km/h)
